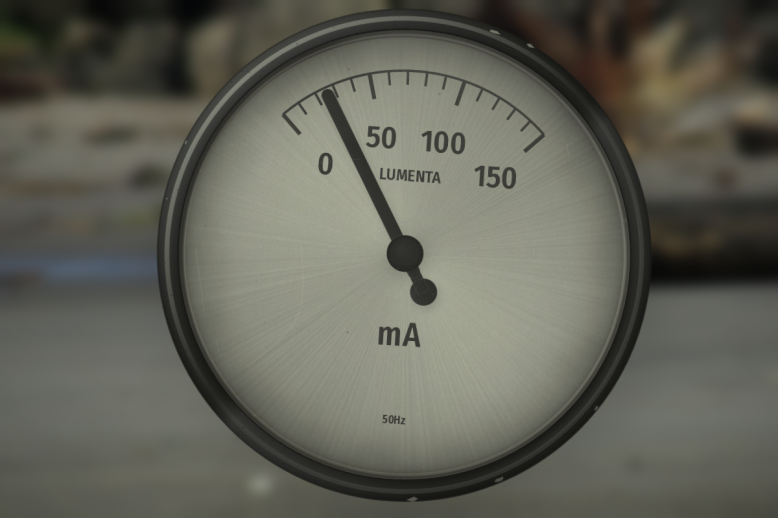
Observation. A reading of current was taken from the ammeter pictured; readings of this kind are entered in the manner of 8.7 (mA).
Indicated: 25 (mA)
